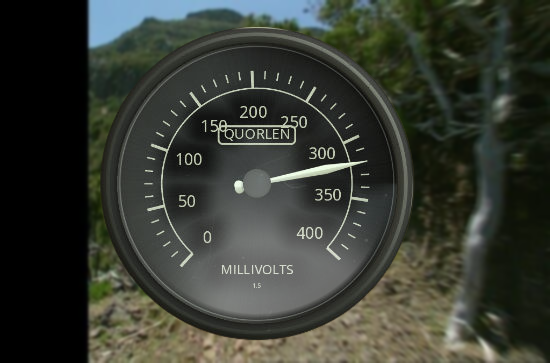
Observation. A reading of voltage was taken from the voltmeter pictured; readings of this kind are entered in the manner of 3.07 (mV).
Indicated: 320 (mV)
